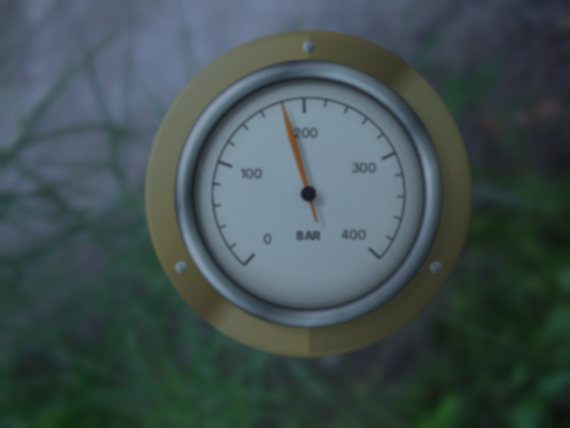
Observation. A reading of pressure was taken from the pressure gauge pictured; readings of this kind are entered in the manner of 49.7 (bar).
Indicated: 180 (bar)
